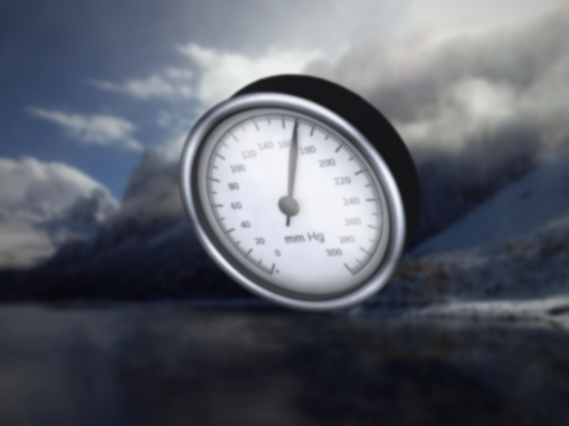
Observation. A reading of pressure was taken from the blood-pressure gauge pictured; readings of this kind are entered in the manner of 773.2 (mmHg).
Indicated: 170 (mmHg)
